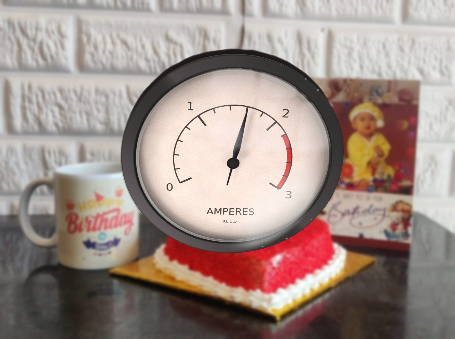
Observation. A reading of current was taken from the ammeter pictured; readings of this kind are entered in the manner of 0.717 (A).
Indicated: 1.6 (A)
